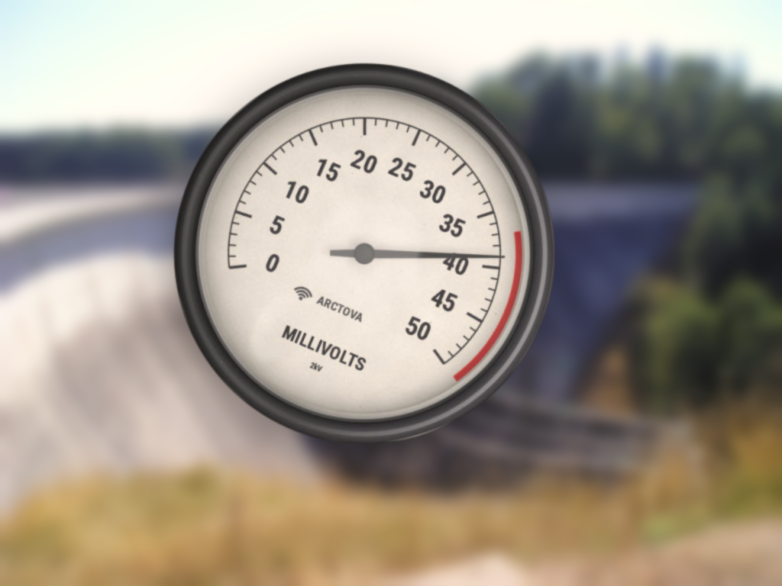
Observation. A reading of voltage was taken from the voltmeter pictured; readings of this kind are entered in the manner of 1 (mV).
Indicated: 39 (mV)
